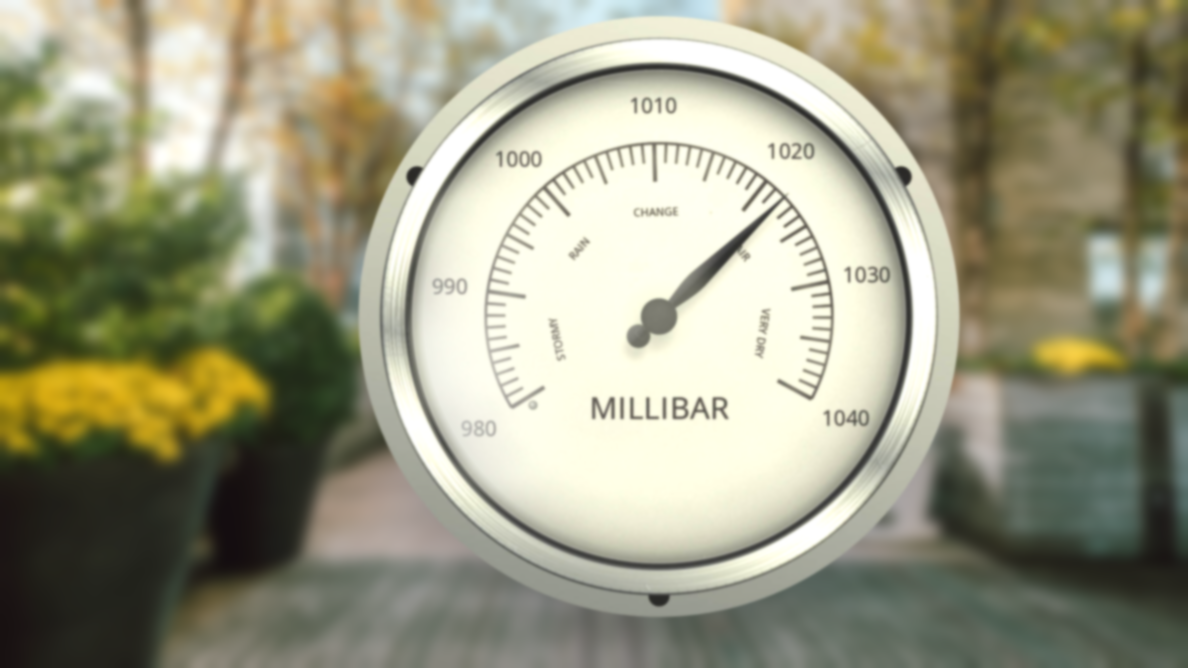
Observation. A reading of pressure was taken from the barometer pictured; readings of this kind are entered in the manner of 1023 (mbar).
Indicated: 1022 (mbar)
